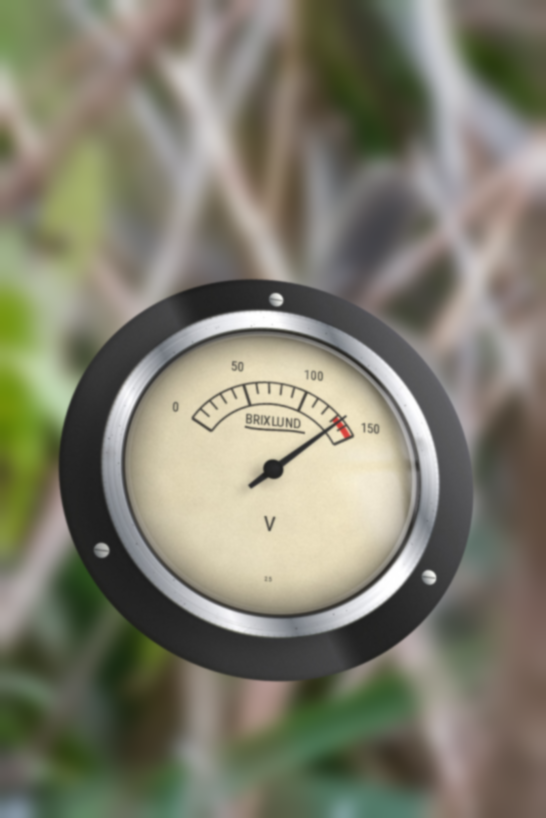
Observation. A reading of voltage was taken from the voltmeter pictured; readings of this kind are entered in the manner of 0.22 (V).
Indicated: 135 (V)
